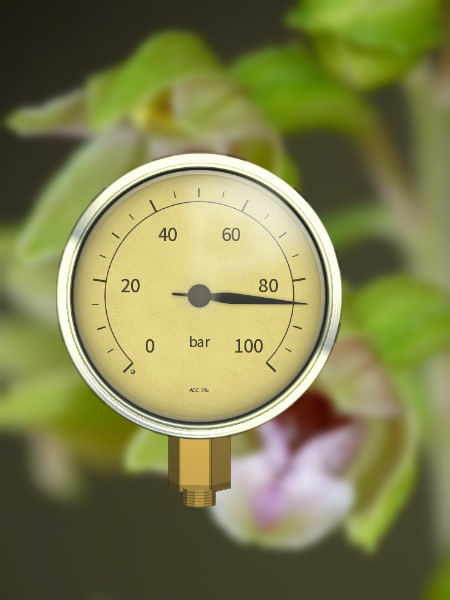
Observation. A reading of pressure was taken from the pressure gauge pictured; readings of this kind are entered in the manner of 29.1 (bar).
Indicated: 85 (bar)
